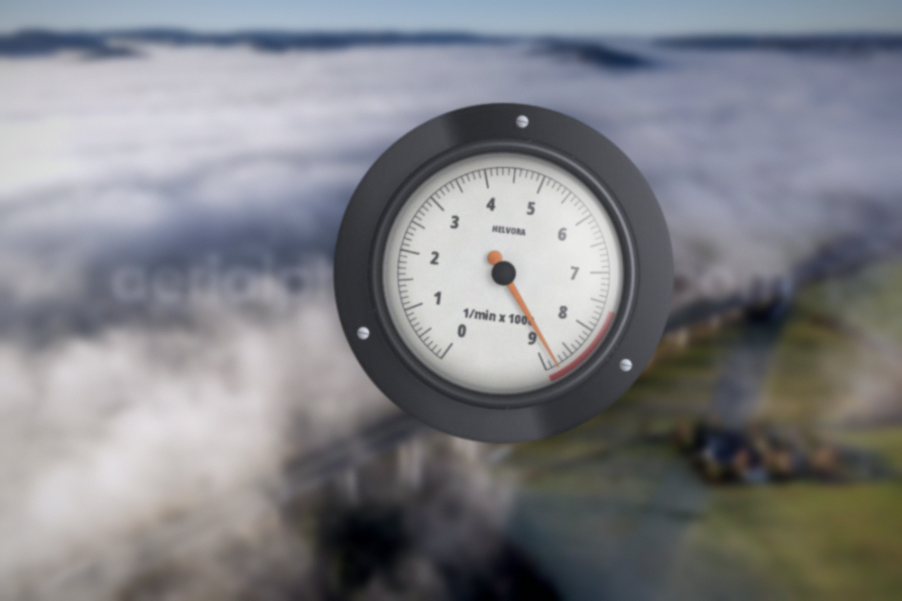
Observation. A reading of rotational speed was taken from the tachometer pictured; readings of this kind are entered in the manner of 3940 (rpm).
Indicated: 8800 (rpm)
